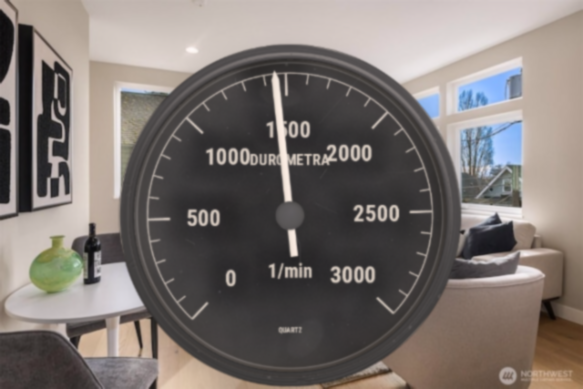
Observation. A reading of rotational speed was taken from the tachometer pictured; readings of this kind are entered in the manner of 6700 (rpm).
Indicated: 1450 (rpm)
